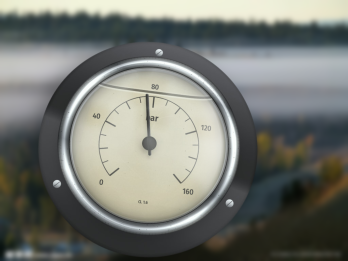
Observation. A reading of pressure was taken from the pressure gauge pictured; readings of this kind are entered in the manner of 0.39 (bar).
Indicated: 75 (bar)
